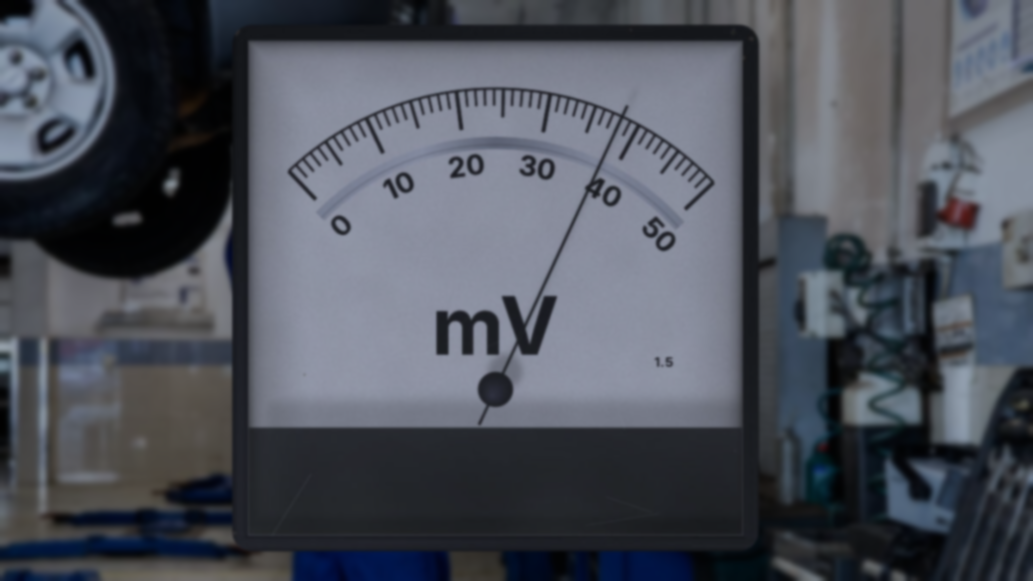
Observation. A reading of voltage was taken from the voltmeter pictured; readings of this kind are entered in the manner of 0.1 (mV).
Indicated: 38 (mV)
